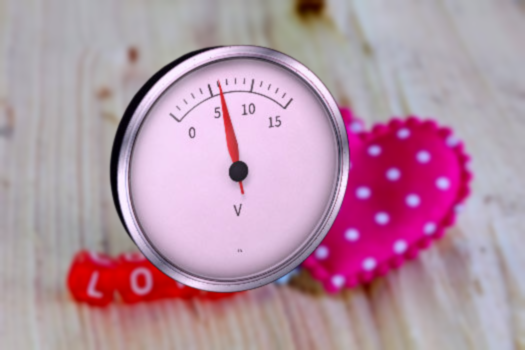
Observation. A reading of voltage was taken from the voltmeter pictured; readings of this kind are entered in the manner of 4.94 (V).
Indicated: 6 (V)
